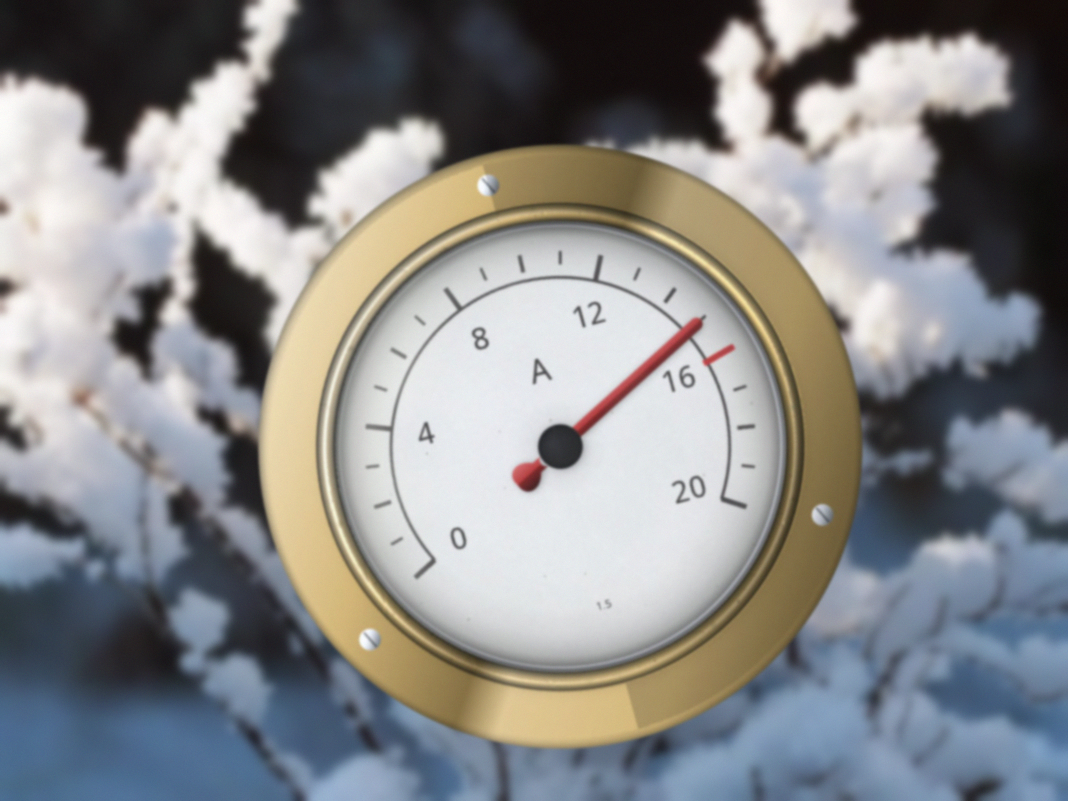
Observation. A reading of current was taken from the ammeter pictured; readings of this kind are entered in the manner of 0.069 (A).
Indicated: 15 (A)
